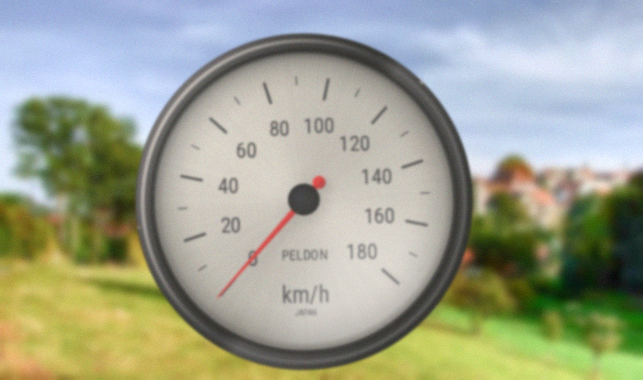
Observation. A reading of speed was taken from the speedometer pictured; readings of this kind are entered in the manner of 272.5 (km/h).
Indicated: 0 (km/h)
